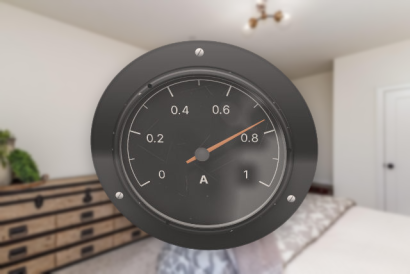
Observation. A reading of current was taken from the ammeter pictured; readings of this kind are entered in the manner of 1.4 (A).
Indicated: 0.75 (A)
